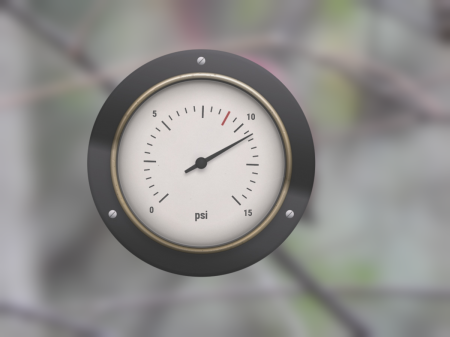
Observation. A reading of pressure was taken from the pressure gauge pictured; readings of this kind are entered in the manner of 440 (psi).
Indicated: 10.75 (psi)
